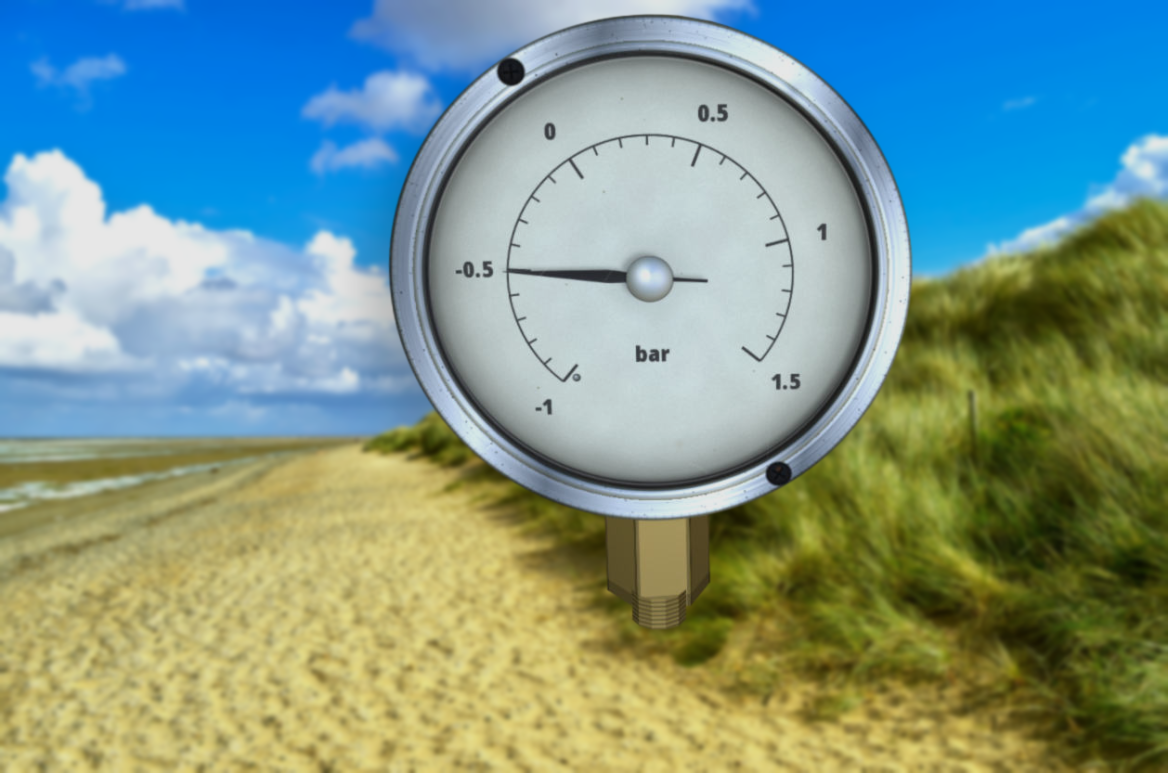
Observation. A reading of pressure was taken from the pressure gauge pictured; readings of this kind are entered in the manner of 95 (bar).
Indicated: -0.5 (bar)
